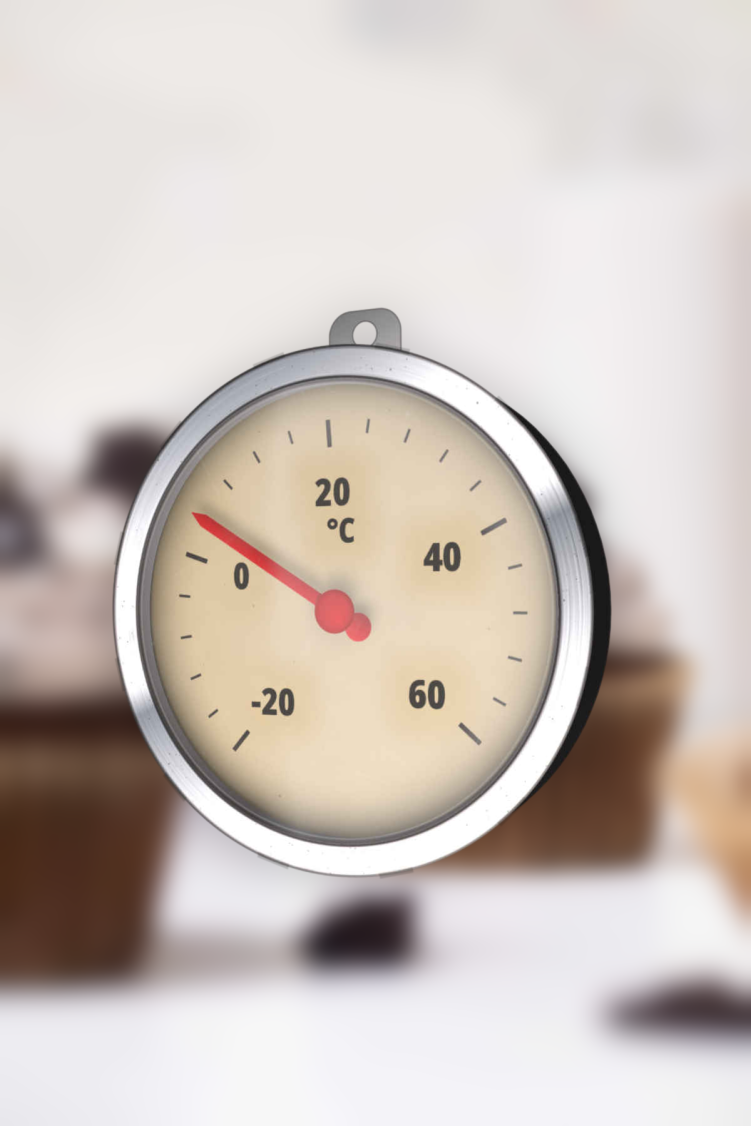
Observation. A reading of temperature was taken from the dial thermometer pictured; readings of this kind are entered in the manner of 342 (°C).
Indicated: 4 (°C)
